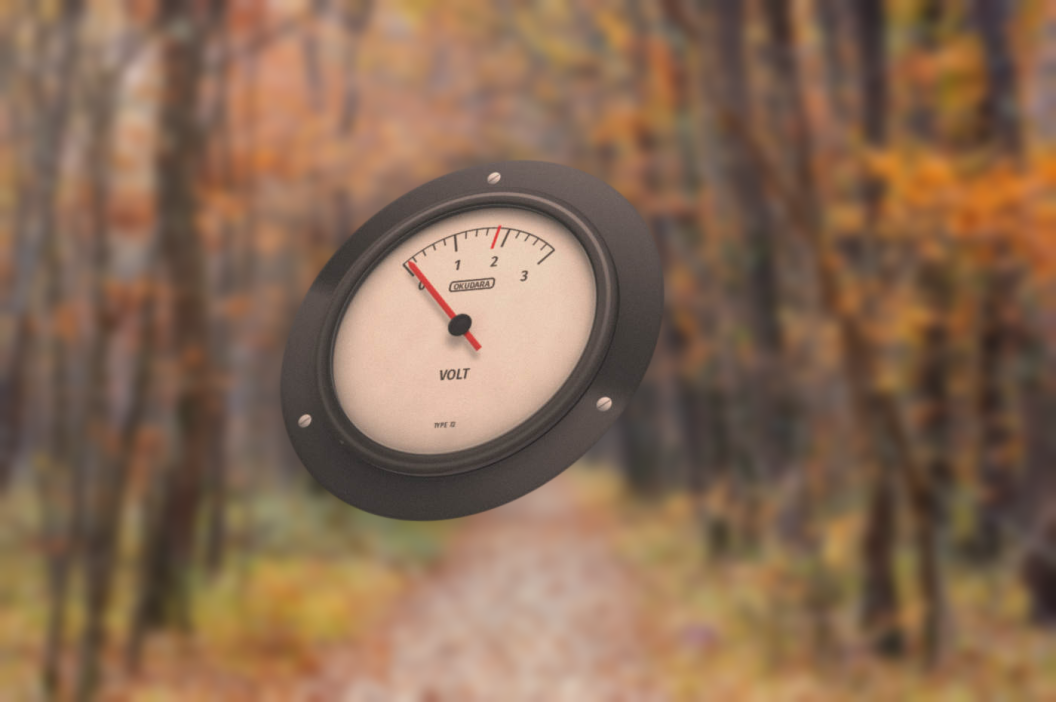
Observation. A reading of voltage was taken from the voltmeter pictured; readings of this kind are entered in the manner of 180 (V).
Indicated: 0.1 (V)
